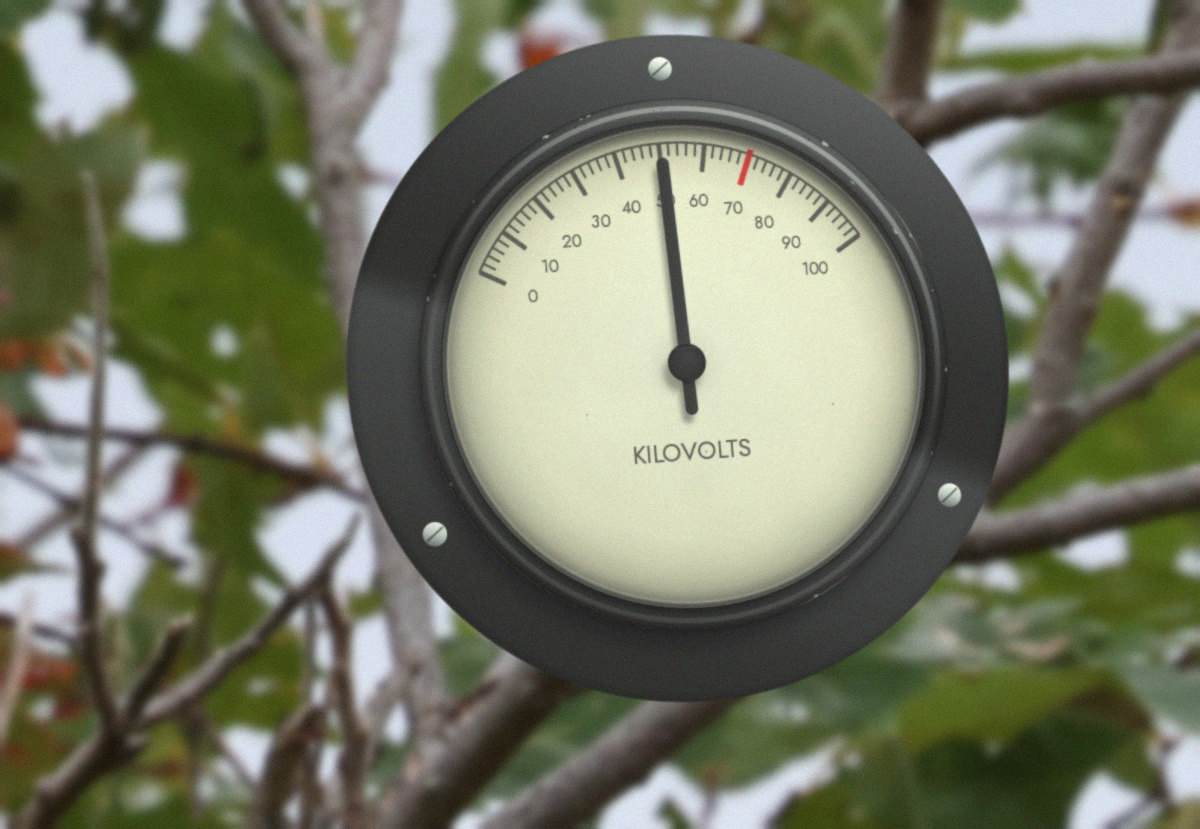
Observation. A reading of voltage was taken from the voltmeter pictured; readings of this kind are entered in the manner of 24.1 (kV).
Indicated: 50 (kV)
